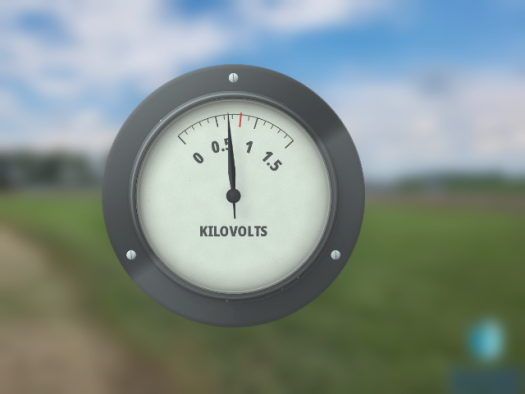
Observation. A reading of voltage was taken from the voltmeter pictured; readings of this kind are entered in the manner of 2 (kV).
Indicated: 0.65 (kV)
